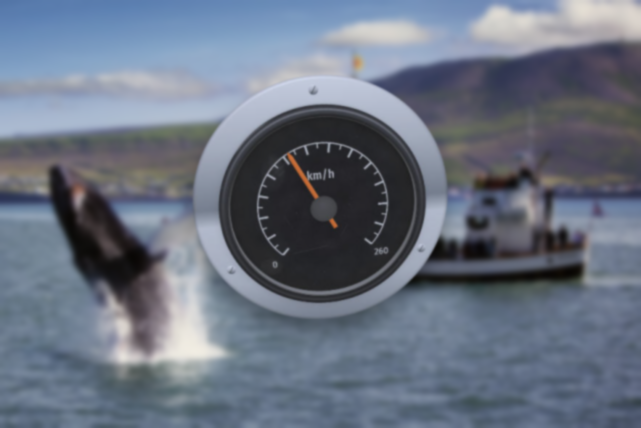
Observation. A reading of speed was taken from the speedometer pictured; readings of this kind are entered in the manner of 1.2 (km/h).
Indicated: 105 (km/h)
